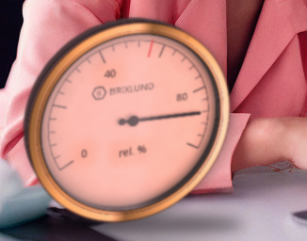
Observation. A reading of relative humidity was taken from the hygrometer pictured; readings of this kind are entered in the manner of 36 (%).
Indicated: 88 (%)
